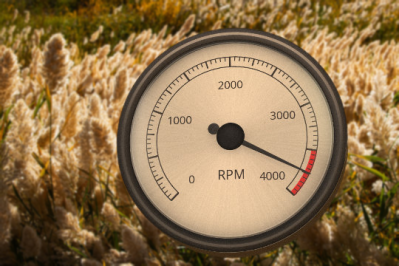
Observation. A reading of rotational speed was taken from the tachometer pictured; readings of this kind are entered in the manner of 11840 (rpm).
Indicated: 3750 (rpm)
